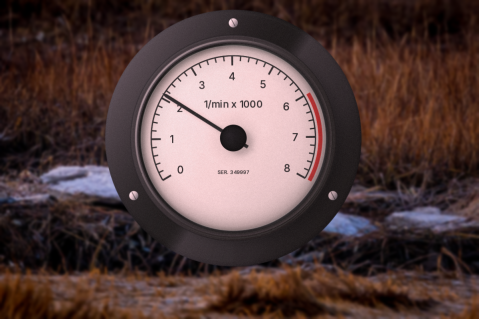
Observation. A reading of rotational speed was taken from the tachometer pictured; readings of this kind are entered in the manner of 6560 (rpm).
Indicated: 2100 (rpm)
